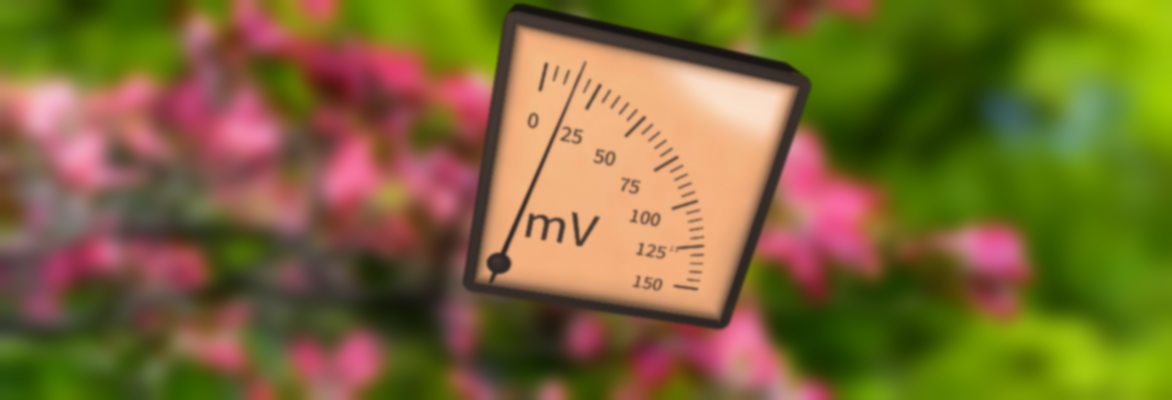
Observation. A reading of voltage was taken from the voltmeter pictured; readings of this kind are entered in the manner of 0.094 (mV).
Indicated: 15 (mV)
